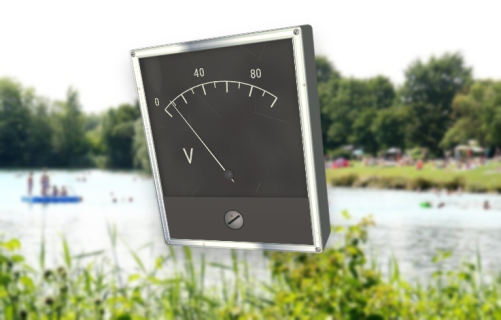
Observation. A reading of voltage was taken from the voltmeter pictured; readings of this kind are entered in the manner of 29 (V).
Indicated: 10 (V)
